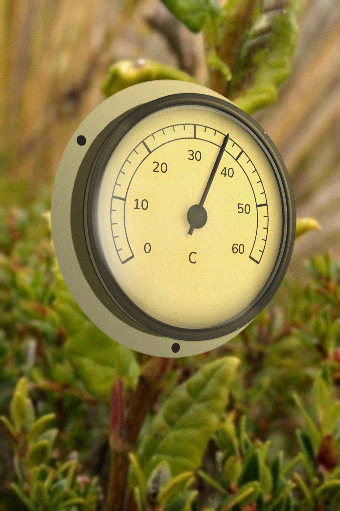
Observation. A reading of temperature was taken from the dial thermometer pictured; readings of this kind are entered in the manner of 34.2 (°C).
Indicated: 36 (°C)
